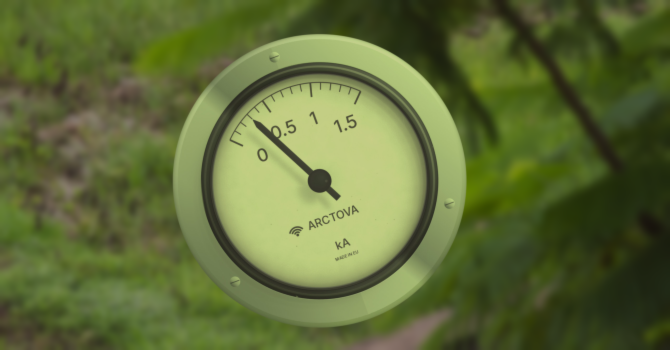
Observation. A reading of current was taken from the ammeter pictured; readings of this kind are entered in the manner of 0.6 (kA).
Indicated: 0.3 (kA)
